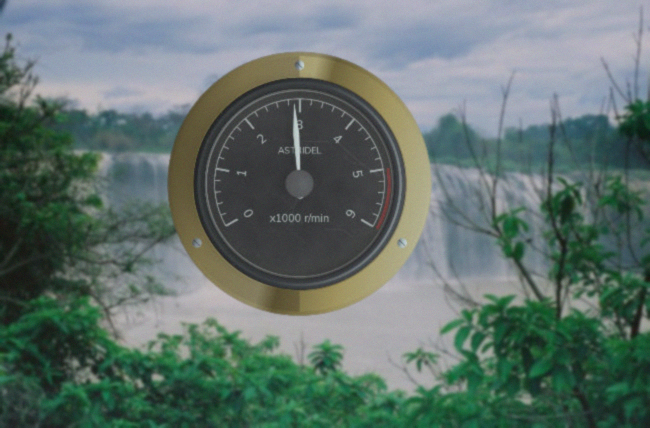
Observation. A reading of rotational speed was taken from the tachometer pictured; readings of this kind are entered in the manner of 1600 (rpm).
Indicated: 2900 (rpm)
